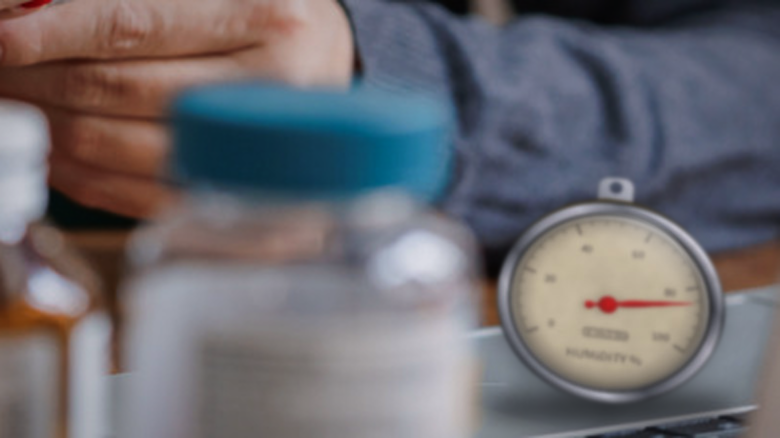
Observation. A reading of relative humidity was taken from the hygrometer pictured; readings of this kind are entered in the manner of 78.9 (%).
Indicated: 84 (%)
